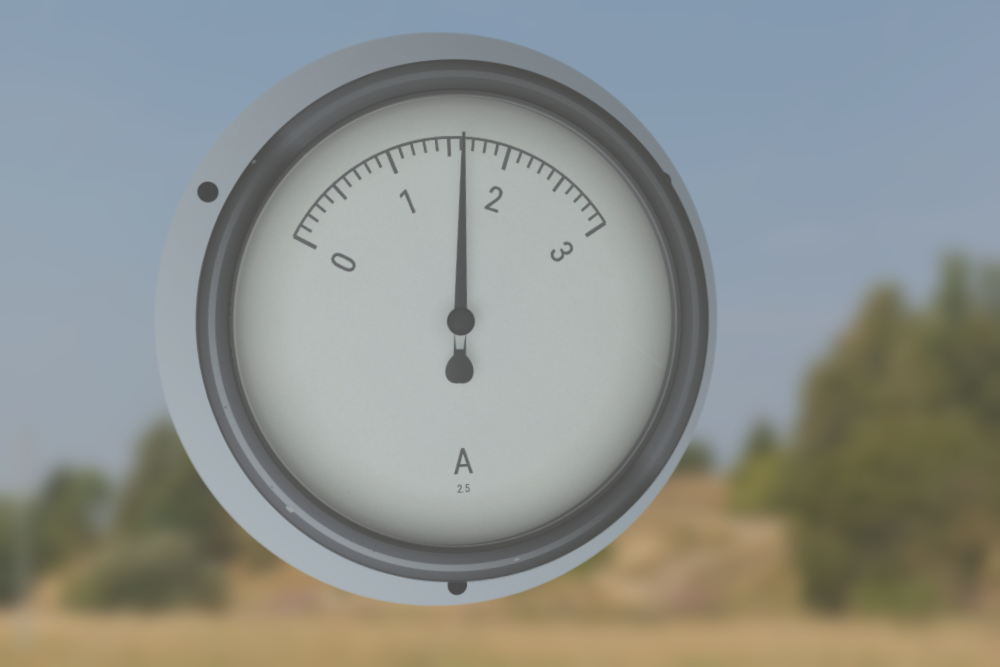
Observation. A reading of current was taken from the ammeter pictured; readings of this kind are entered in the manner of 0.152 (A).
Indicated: 1.6 (A)
